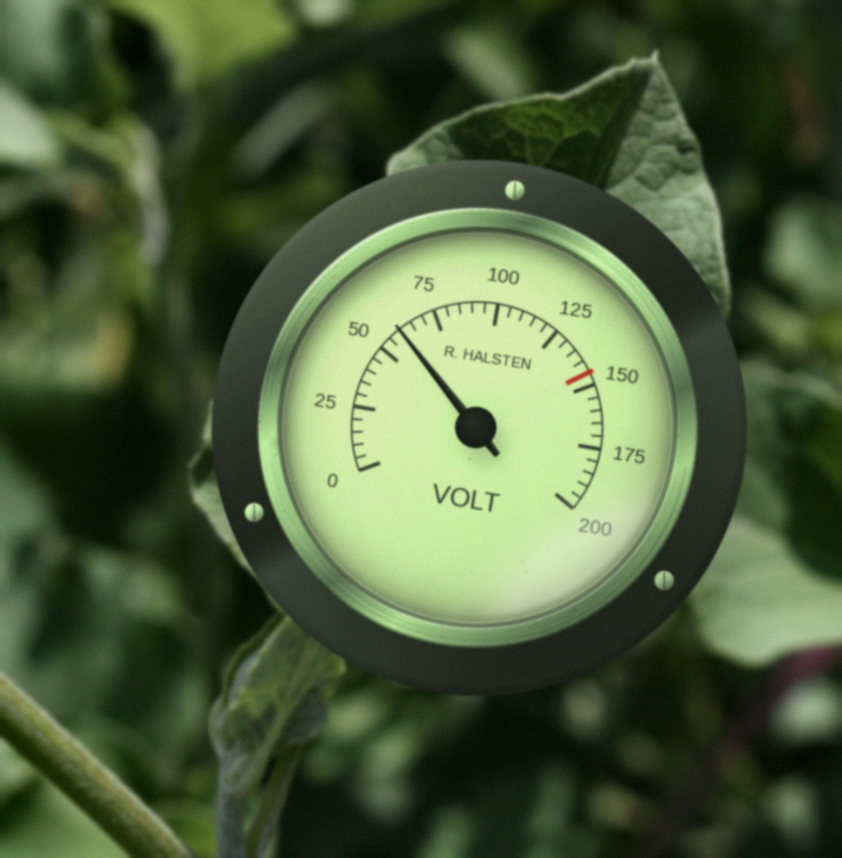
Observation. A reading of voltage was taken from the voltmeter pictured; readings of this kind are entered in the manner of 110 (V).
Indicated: 60 (V)
